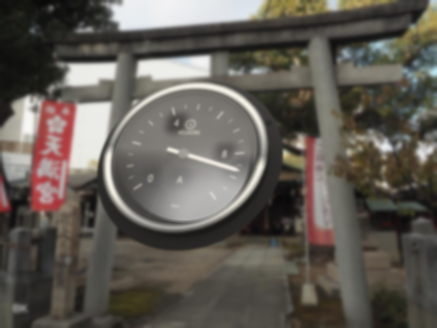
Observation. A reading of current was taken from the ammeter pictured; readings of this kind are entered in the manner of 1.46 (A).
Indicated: 8.75 (A)
